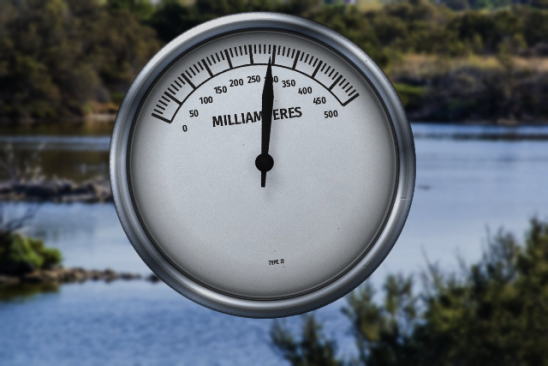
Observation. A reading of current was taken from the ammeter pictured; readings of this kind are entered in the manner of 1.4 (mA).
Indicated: 290 (mA)
